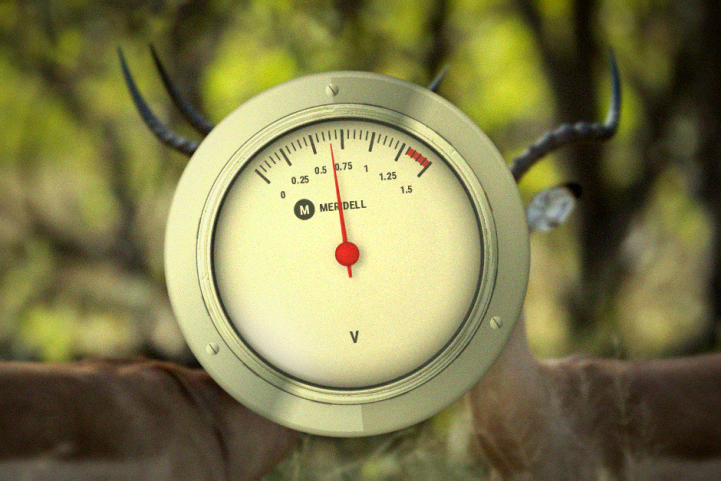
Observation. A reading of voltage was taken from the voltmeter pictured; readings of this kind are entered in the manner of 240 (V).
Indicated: 0.65 (V)
